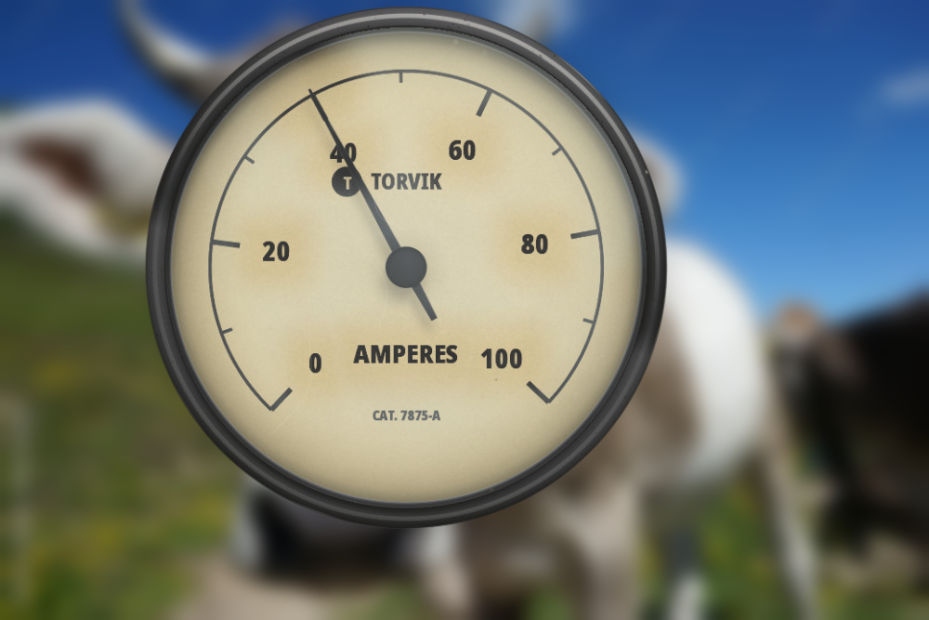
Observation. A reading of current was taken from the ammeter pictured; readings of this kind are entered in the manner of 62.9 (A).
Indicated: 40 (A)
